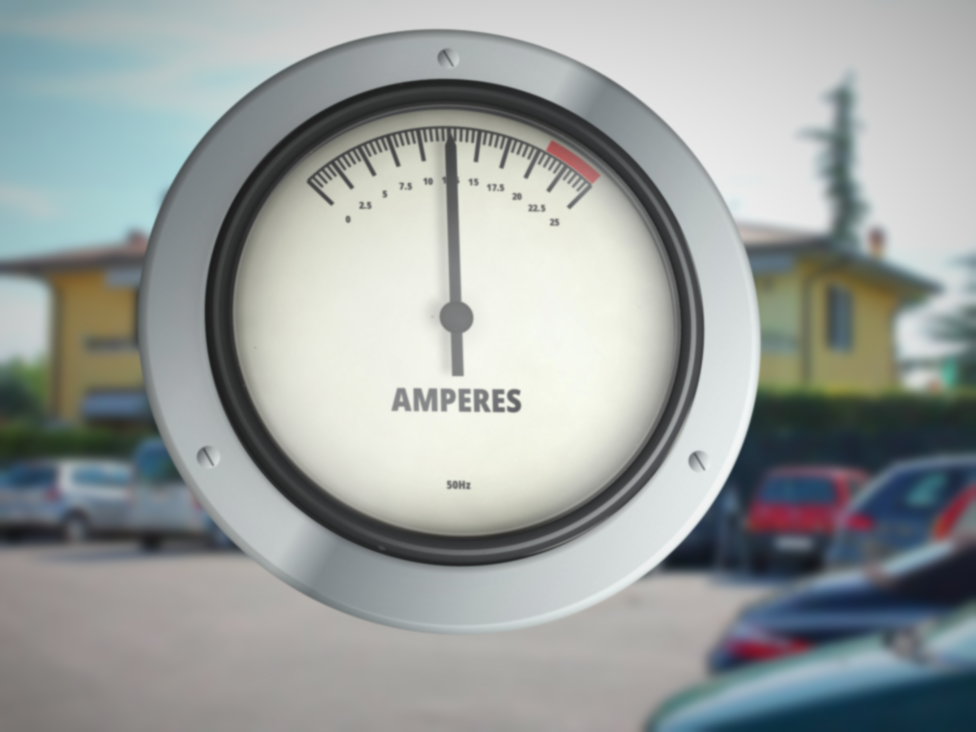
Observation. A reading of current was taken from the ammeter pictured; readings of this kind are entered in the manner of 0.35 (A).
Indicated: 12.5 (A)
